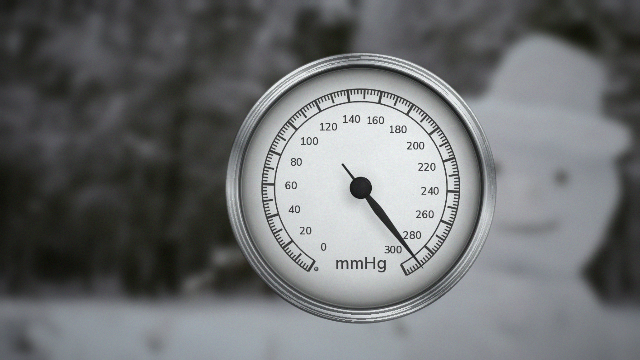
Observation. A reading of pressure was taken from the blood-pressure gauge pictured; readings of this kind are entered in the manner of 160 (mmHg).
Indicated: 290 (mmHg)
